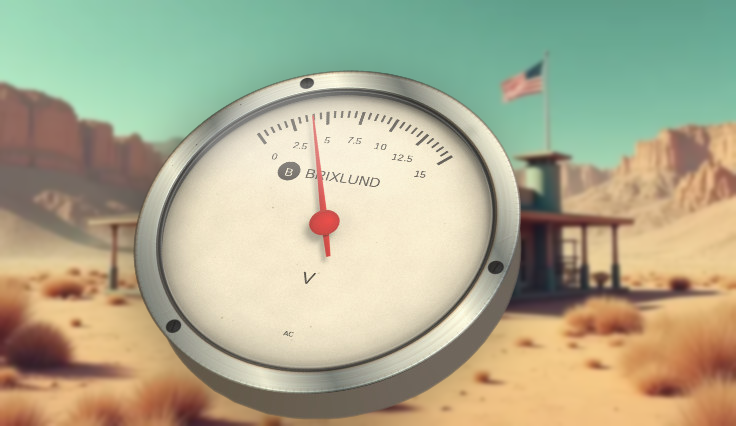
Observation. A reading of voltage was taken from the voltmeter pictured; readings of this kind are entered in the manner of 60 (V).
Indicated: 4 (V)
